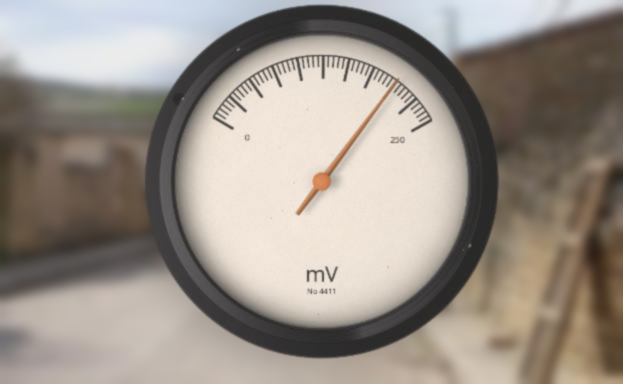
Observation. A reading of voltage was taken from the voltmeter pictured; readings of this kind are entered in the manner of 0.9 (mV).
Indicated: 200 (mV)
